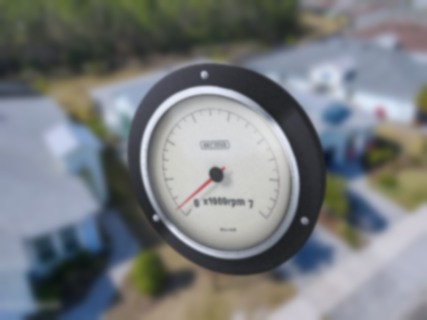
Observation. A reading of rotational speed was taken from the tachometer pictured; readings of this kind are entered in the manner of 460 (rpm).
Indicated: 250 (rpm)
